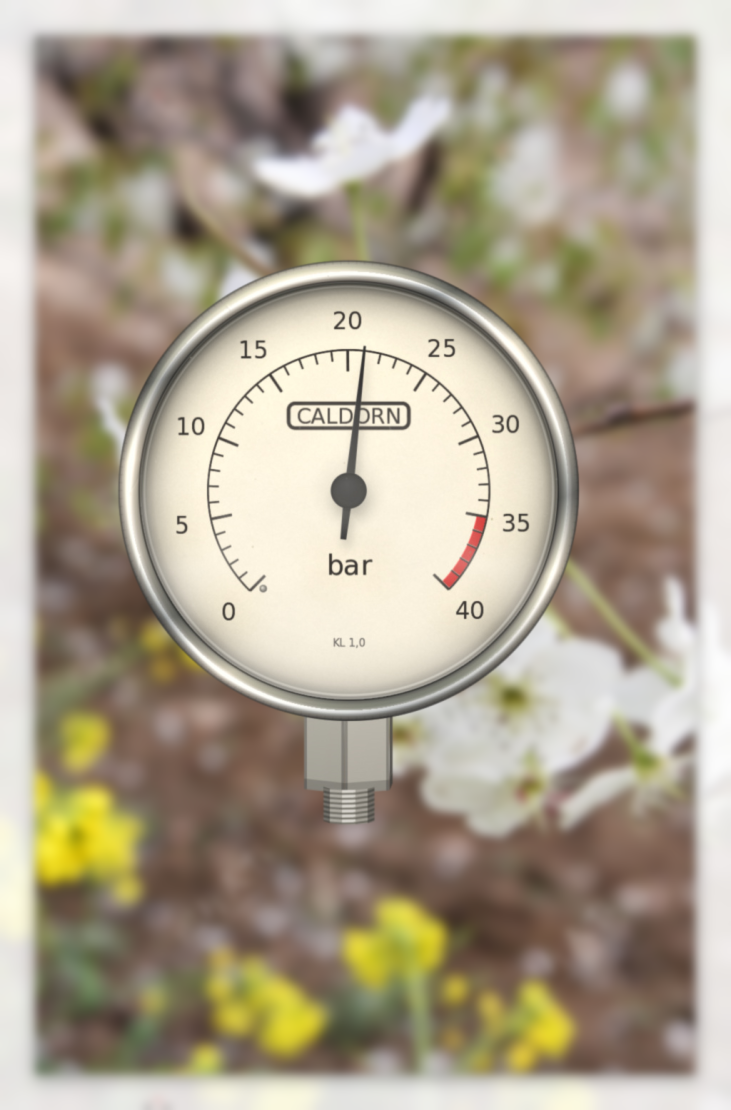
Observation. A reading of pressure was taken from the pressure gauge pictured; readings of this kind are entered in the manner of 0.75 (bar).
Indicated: 21 (bar)
